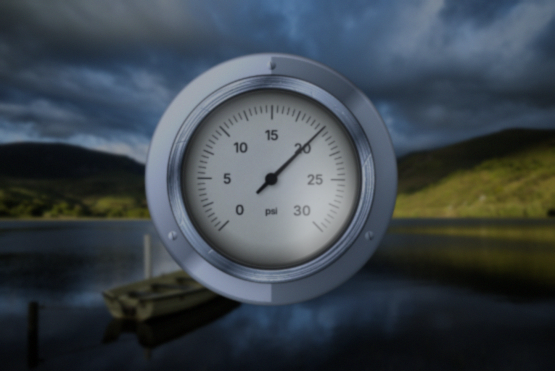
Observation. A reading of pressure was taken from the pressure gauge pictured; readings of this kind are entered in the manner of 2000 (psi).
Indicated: 20 (psi)
